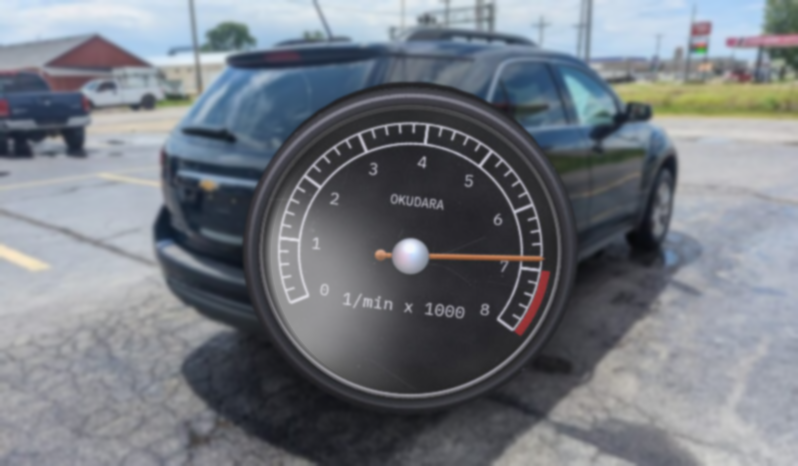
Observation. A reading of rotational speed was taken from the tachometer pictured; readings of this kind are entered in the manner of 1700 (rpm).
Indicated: 6800 (rpm)
